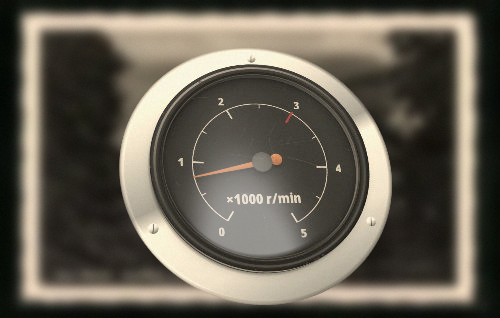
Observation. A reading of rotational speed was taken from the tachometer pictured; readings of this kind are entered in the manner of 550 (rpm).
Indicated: 750 (rpm)
